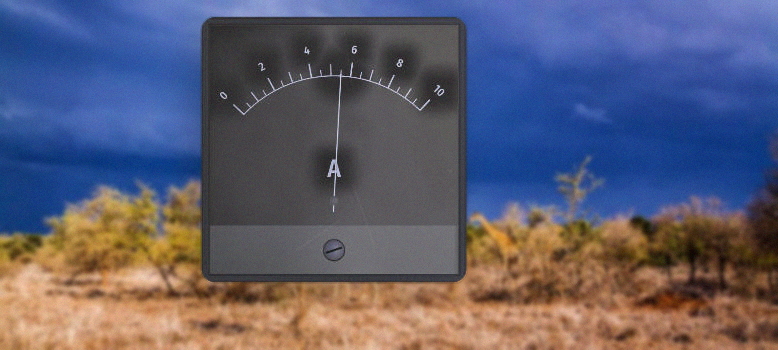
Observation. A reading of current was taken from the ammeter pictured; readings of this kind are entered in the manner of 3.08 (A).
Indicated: 5.5 (A)
